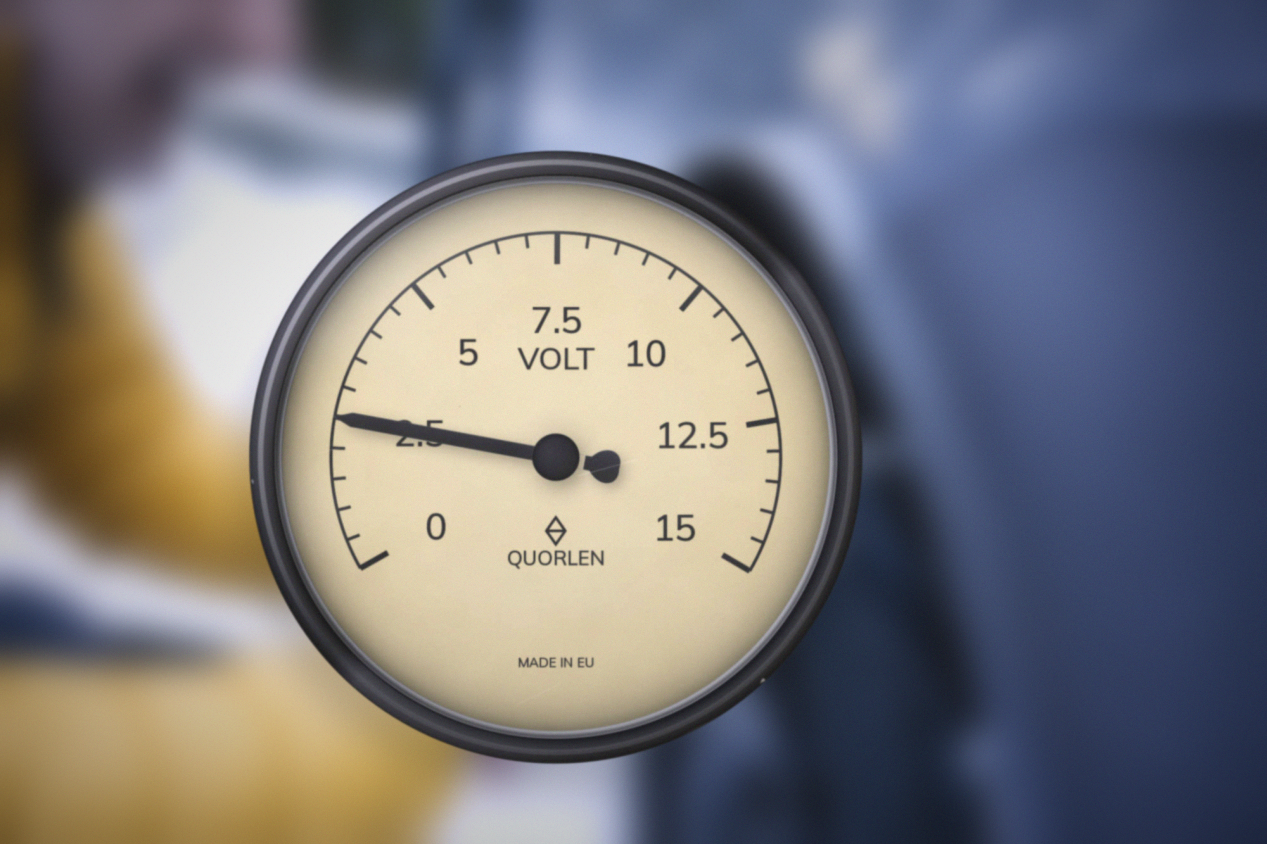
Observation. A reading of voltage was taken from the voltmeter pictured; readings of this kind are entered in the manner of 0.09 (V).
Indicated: 2.5 (V)
